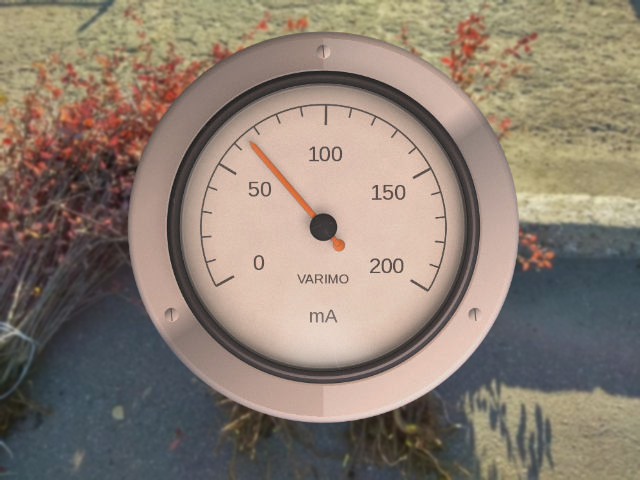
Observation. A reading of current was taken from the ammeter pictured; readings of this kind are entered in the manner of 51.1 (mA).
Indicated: 65 (mA)
